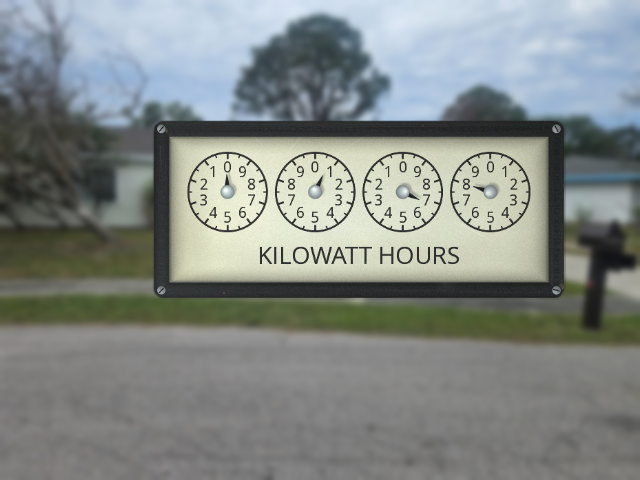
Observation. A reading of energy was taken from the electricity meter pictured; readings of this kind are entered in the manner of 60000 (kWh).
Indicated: 68 (kWh)
